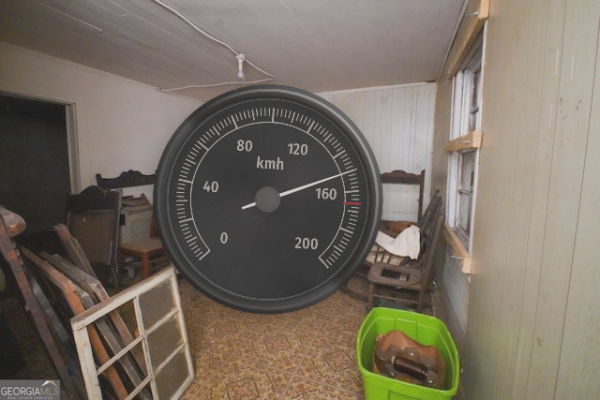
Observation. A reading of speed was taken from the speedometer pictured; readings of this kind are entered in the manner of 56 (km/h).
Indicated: 150 (km/h)
